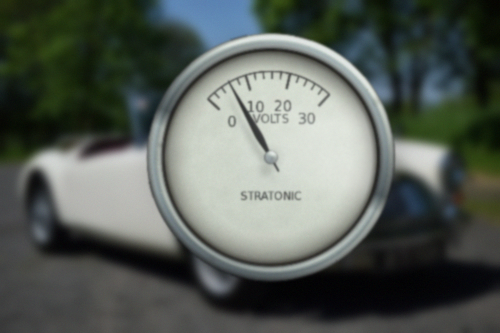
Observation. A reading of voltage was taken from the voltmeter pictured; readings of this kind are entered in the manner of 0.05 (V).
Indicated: 6 (V)
